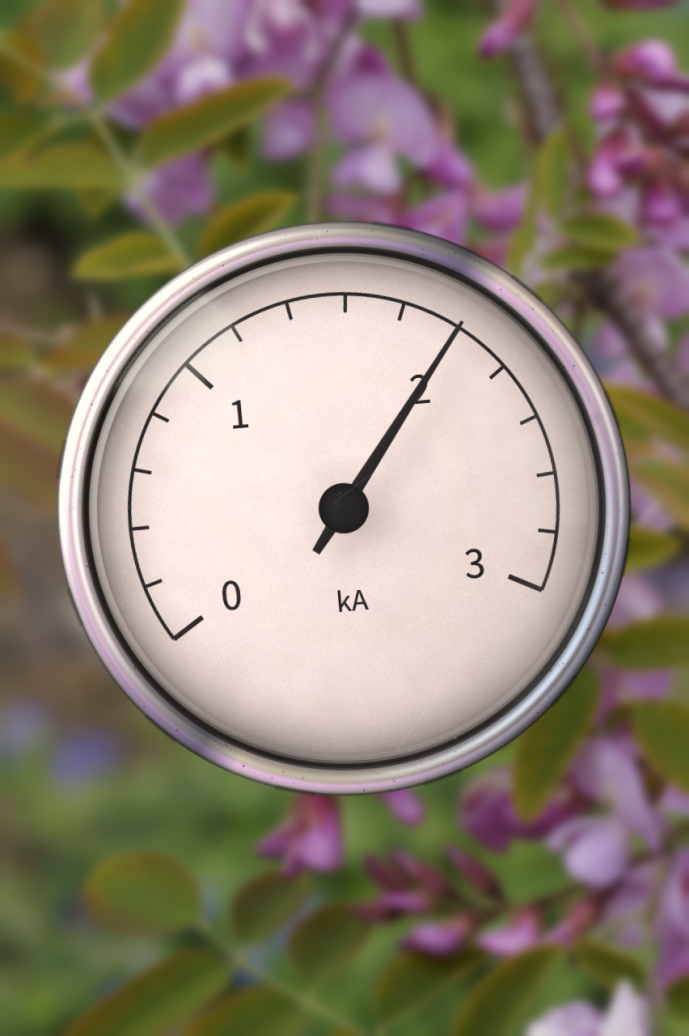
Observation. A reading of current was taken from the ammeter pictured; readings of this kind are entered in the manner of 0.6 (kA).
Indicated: 2 (kA)
